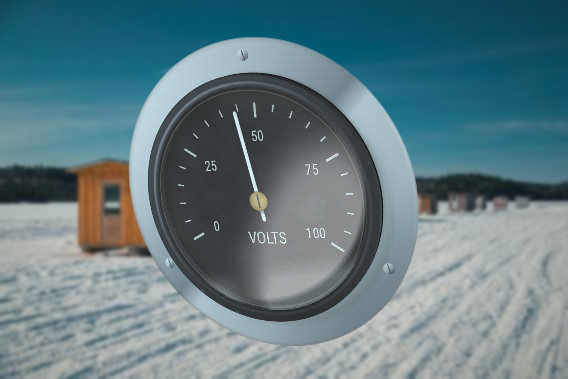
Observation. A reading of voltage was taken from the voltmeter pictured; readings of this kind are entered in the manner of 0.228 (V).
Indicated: 45 (V)
